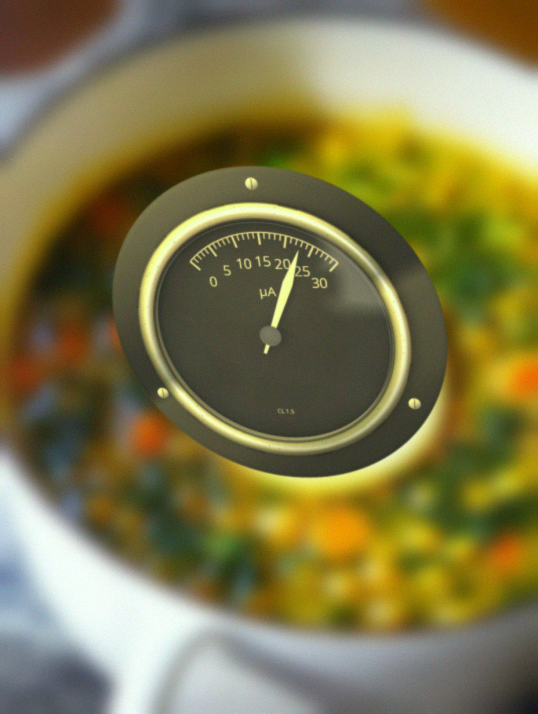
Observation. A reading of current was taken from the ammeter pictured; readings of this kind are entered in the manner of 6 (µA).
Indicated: 23 (µA)
